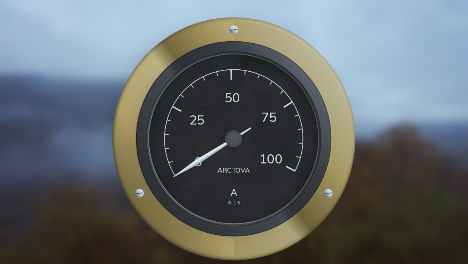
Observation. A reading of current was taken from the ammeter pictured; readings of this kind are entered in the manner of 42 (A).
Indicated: 0 (A)
